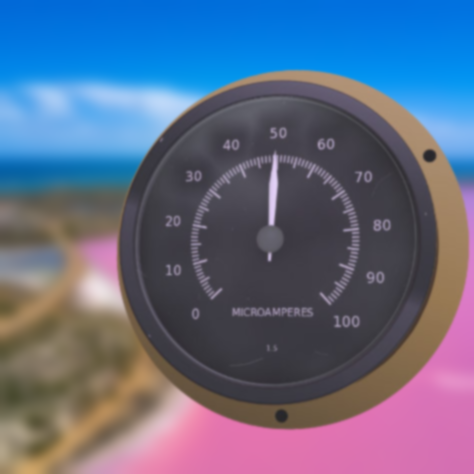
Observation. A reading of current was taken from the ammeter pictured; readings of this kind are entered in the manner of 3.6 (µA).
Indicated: 50 (µA)
